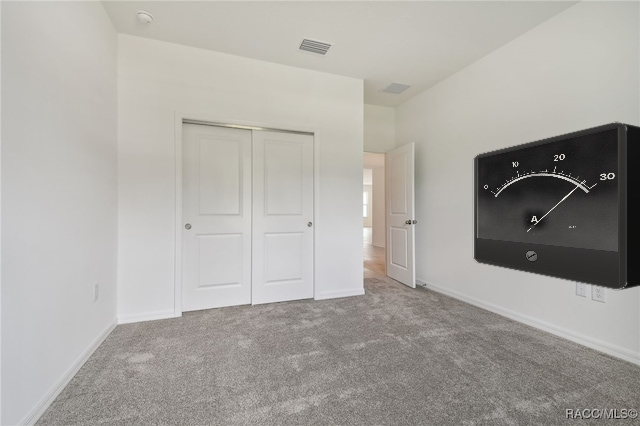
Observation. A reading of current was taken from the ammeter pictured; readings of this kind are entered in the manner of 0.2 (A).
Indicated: 28 (A)
